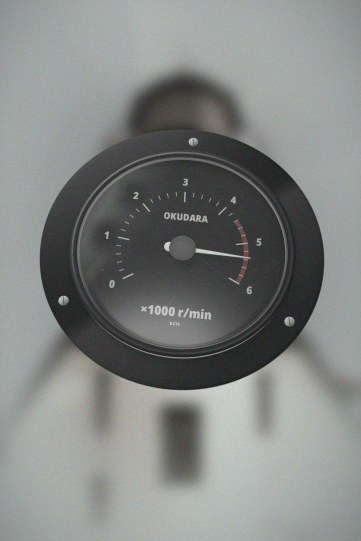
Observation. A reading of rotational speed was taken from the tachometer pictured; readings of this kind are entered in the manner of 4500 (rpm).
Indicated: 5400 (rpm)
